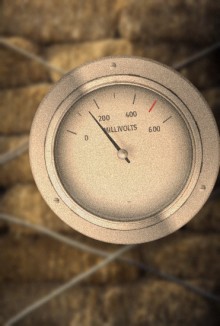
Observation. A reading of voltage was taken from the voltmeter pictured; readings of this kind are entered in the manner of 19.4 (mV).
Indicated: 150 (mV)
